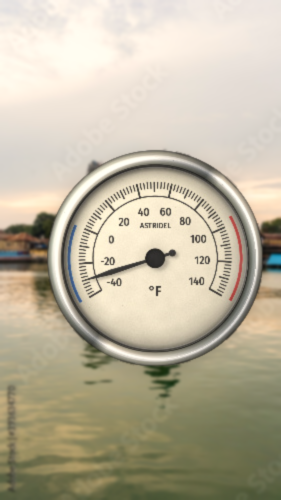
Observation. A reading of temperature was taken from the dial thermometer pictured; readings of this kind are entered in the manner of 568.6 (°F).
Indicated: -30 (°F)
